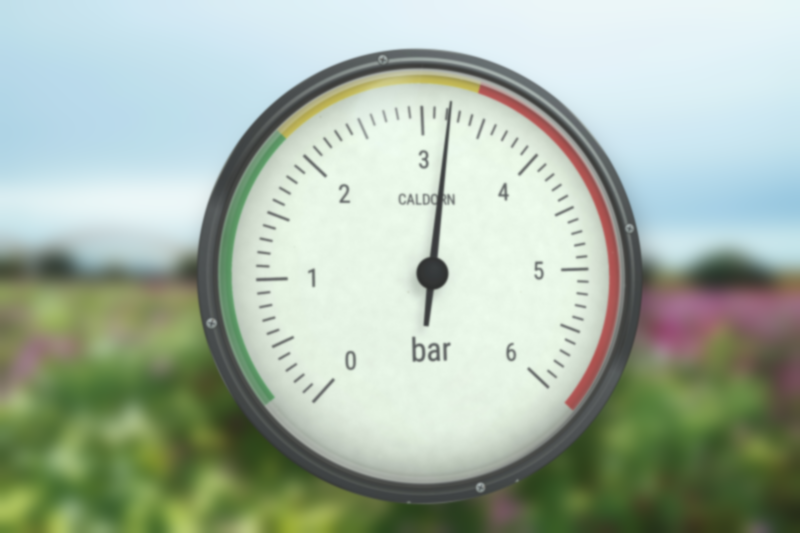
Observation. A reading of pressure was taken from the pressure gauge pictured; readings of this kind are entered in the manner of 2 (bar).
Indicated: 3.2 (bar)
